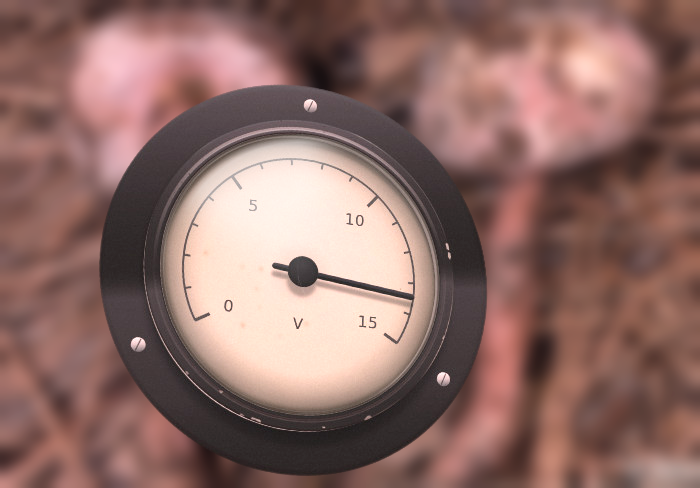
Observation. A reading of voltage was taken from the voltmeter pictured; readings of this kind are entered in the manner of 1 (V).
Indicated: 13.5 (V)
